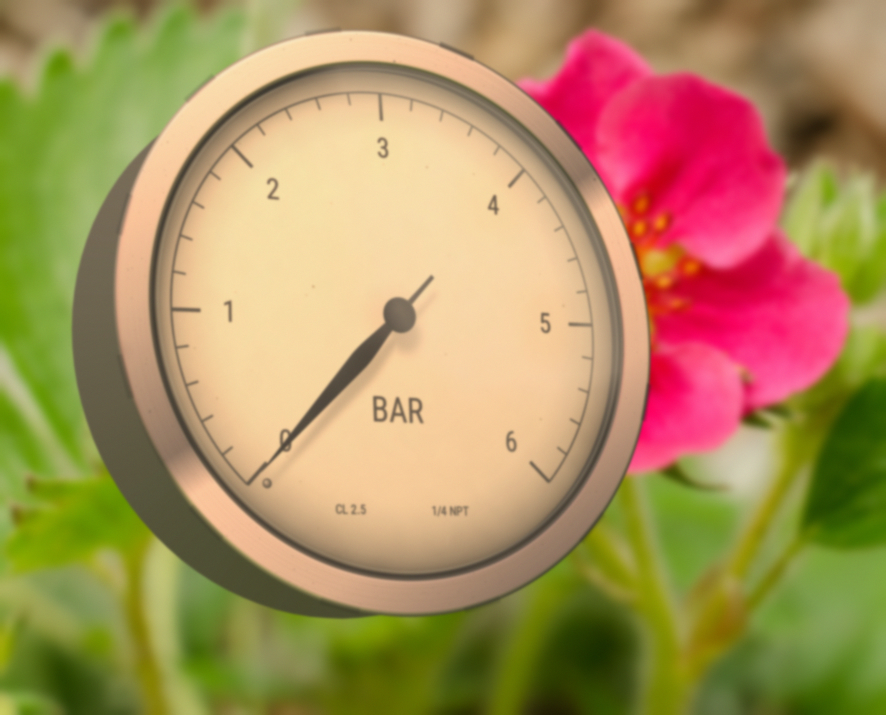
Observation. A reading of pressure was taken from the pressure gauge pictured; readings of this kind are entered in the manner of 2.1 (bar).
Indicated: 0 (bar)
